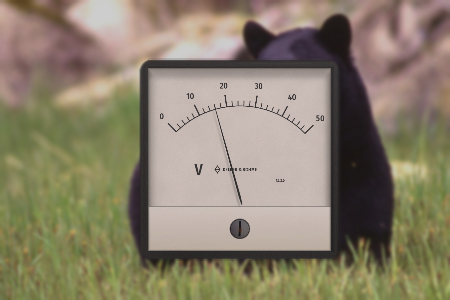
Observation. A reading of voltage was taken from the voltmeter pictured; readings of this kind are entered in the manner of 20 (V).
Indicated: 16 (V)
